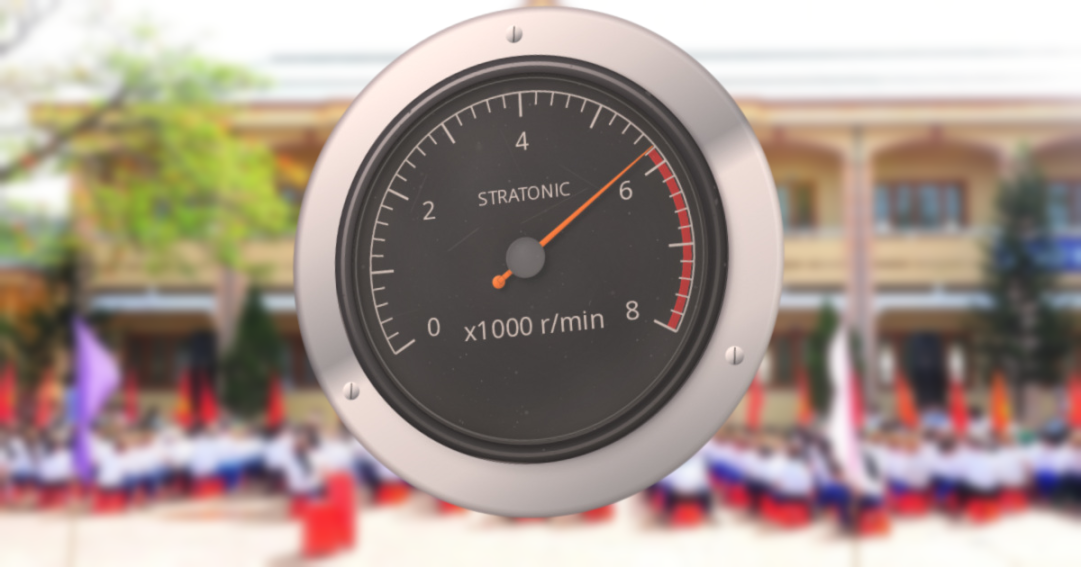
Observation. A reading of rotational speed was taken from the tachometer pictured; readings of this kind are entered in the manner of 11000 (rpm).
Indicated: 5800 (rpm)
